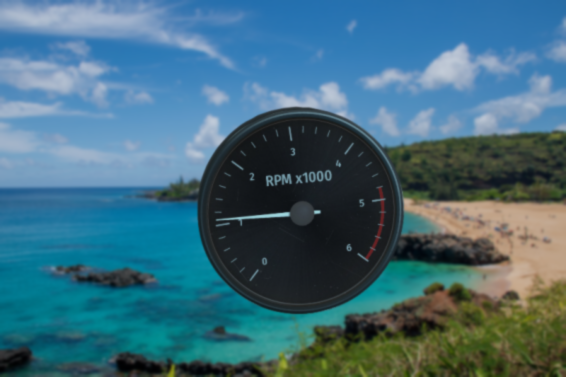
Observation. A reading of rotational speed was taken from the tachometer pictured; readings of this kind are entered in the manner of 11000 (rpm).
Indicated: 1100 (rpm)
